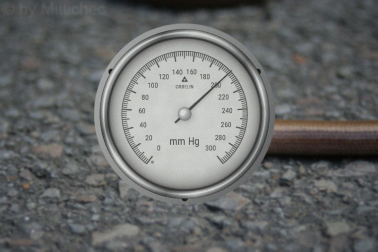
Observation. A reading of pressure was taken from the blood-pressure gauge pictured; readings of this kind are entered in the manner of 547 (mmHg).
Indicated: 200 (mmHg)
